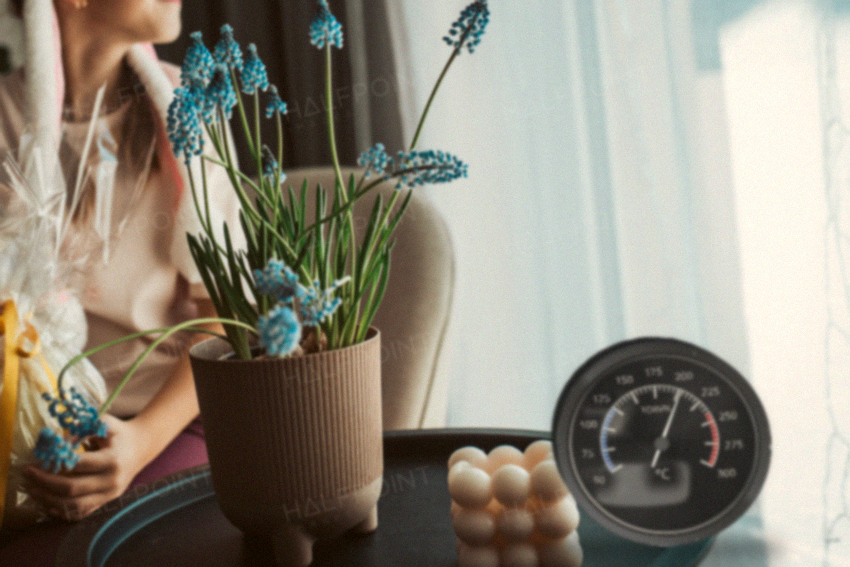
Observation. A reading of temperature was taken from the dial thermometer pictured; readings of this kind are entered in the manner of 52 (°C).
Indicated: 200 (°C)
